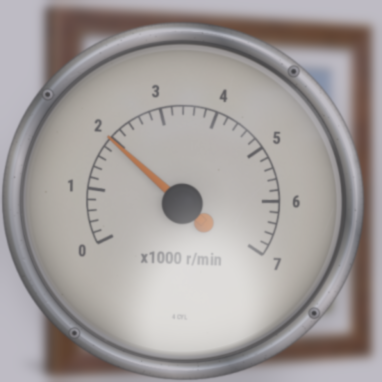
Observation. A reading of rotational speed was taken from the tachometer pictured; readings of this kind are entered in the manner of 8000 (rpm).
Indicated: 2000 (rpm)
